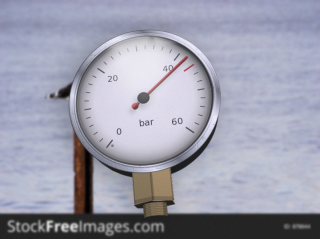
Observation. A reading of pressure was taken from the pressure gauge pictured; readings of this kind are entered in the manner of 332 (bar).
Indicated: 42 (bar)
